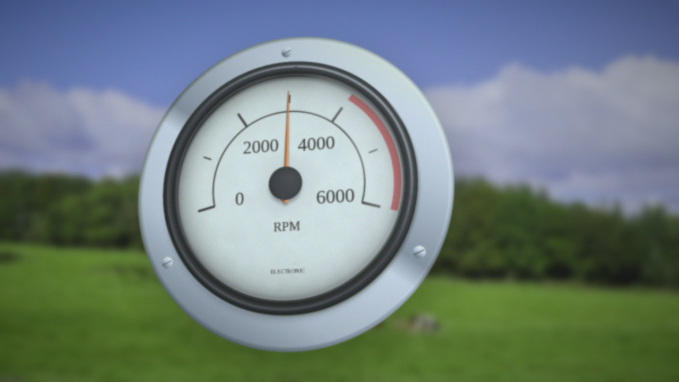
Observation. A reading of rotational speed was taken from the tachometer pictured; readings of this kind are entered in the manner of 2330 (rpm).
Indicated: 3000 (rpm)
